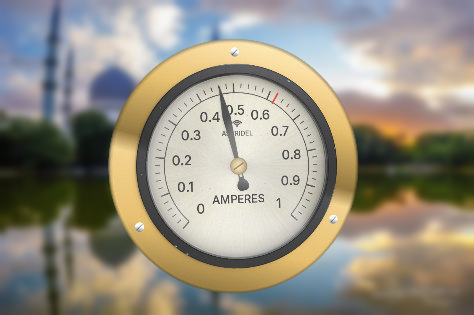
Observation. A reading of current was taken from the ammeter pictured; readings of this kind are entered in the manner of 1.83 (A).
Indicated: 0.46 (A)
